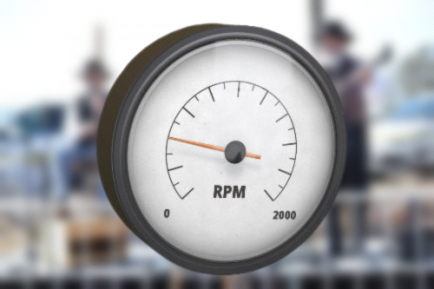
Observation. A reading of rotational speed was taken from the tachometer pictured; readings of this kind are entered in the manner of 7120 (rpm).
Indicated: 400 (rpm)
